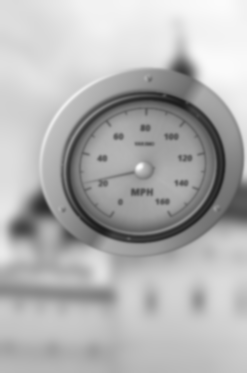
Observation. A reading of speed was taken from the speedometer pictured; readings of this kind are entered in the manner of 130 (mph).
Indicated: 25 (mph)
